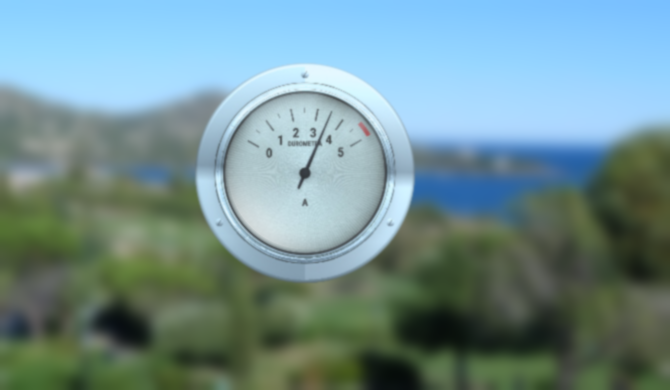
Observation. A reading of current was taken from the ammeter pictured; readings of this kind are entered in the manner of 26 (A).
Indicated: 3.5 (A)
